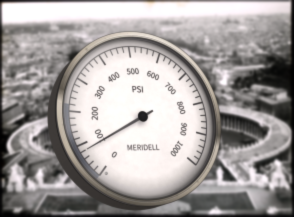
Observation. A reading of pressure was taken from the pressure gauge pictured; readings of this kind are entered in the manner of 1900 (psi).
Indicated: 80 (psi)
